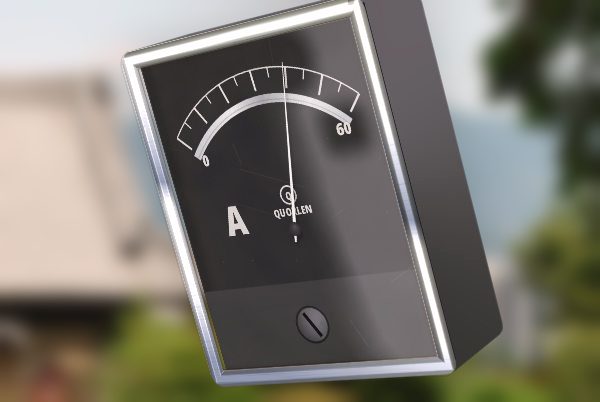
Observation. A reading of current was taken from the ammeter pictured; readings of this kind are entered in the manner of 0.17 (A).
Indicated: 40 (A)
